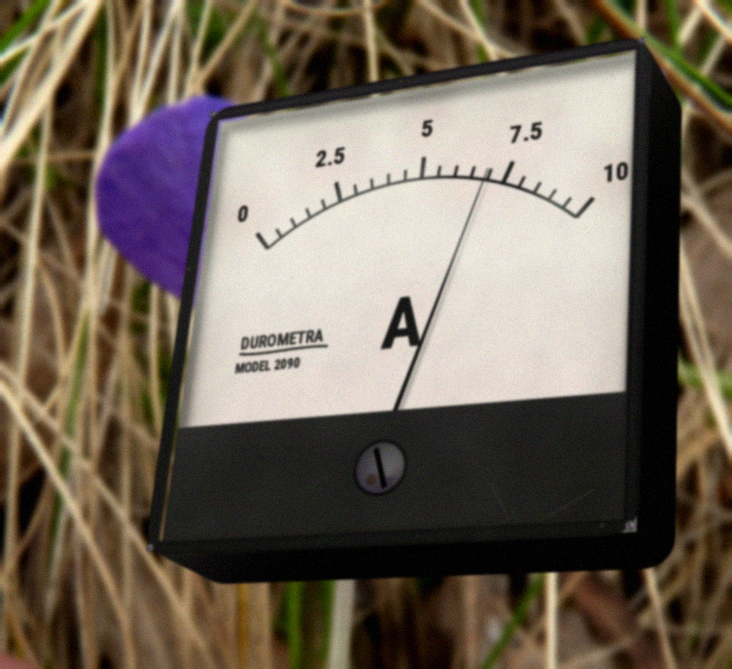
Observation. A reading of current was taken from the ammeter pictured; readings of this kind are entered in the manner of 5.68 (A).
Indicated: 7 (A)
